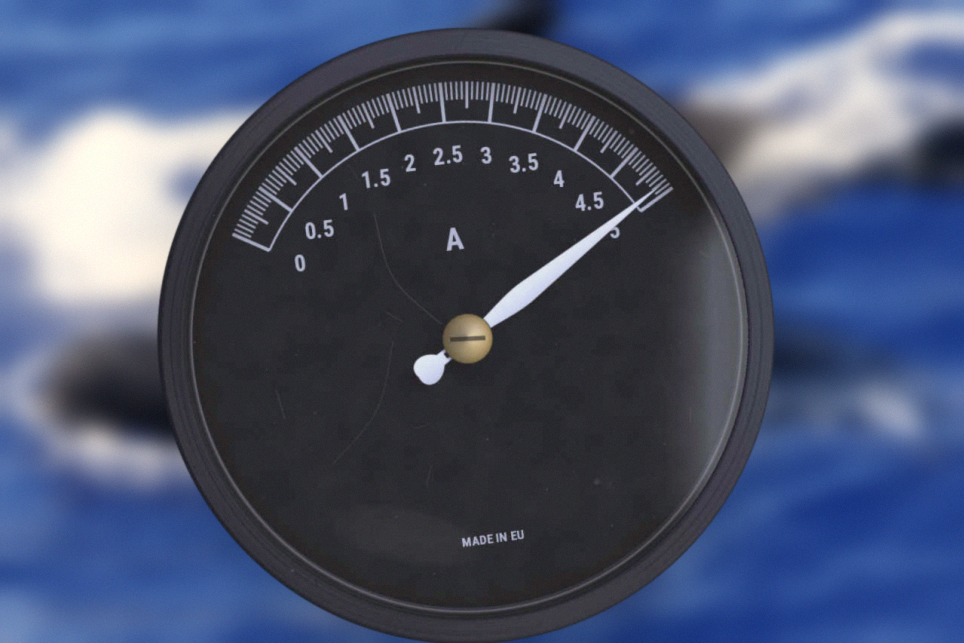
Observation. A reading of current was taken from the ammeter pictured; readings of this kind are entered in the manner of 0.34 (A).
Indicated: 4.9 (A)
